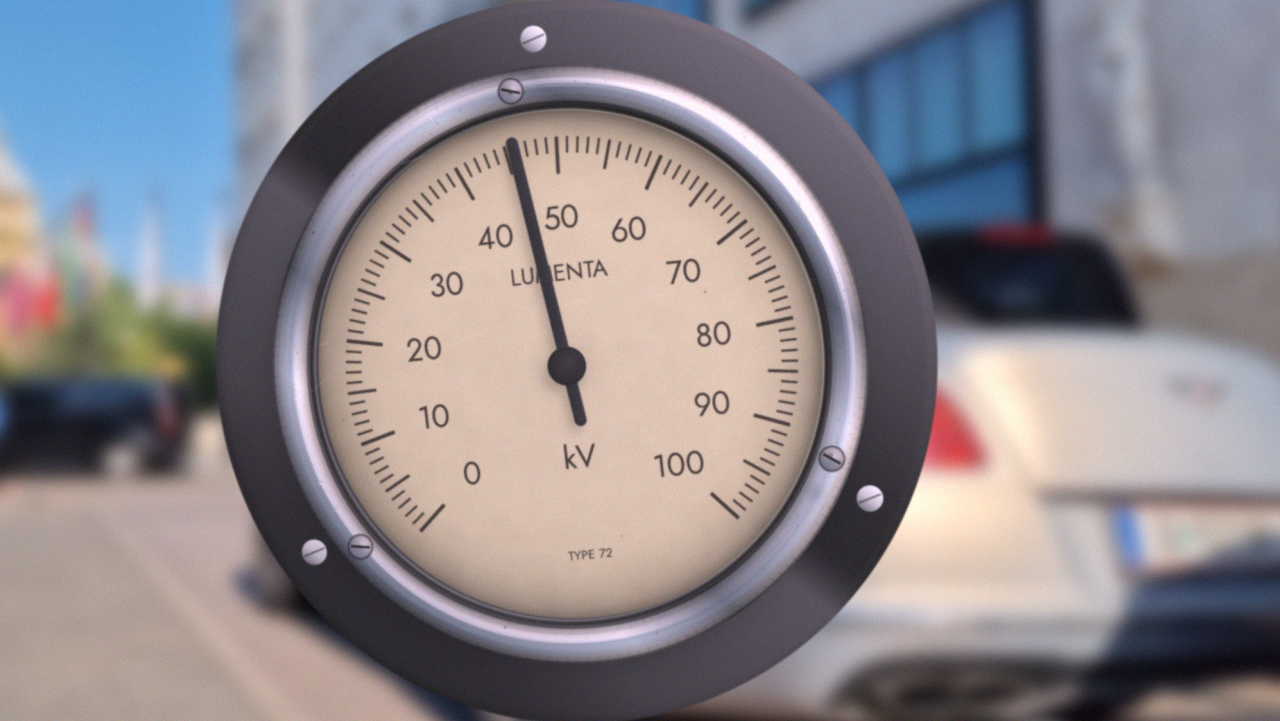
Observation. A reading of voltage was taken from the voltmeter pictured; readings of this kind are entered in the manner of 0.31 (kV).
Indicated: 46 (kV)
